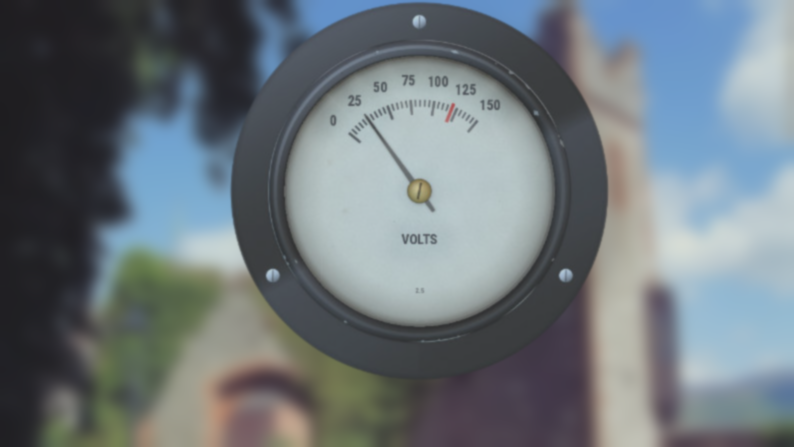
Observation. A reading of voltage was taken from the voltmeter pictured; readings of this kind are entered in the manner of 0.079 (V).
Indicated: 25 (V)
